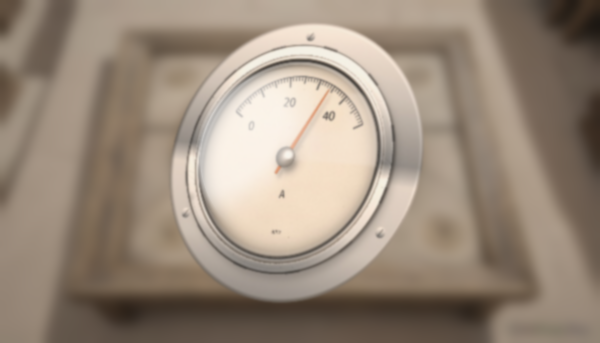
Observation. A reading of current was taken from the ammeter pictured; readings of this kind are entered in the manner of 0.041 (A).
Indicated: 35 (A)
